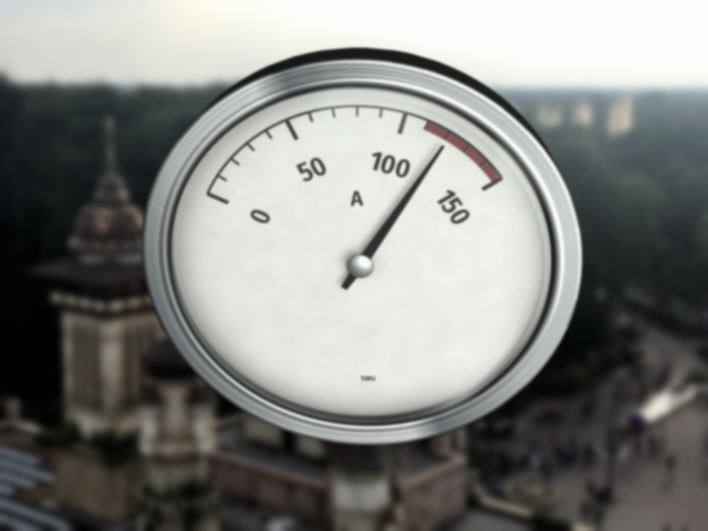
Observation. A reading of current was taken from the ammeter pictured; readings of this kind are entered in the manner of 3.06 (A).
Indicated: 120 (A)
